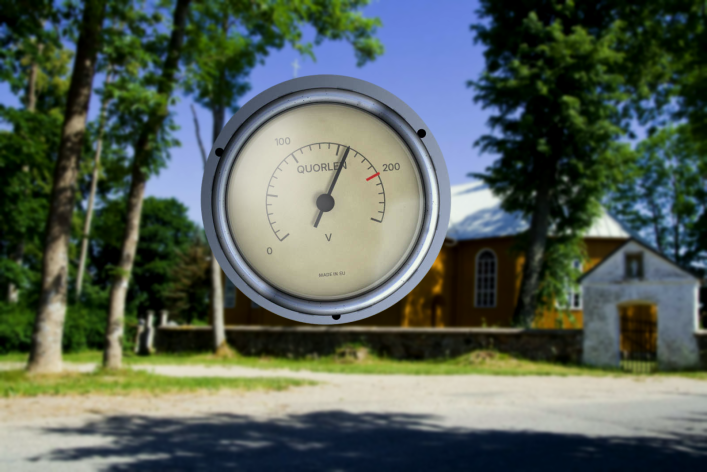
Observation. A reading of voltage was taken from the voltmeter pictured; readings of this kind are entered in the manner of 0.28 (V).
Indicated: 160 (V)
